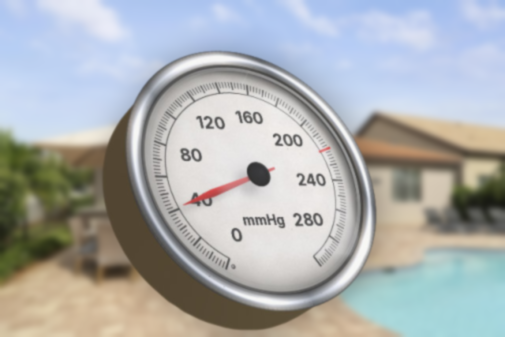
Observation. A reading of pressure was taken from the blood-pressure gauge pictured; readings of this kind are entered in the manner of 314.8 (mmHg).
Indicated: 40 (mmHg)
